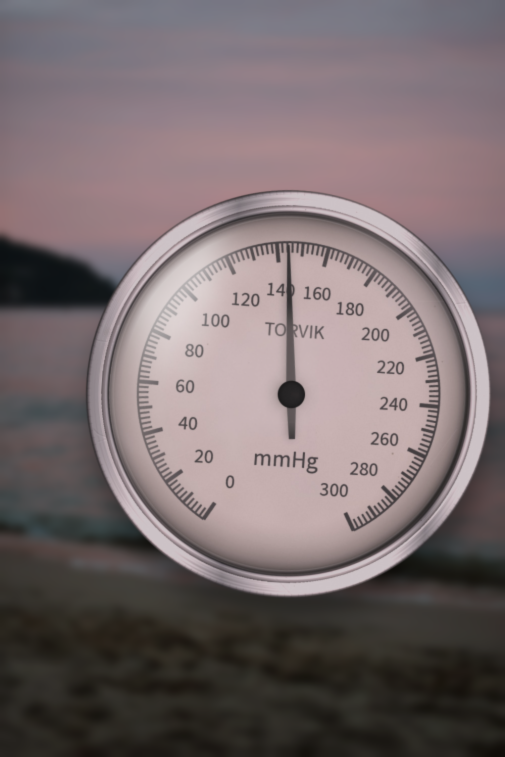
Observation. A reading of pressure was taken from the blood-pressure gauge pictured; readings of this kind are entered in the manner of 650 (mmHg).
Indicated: 144 (mmHg)
